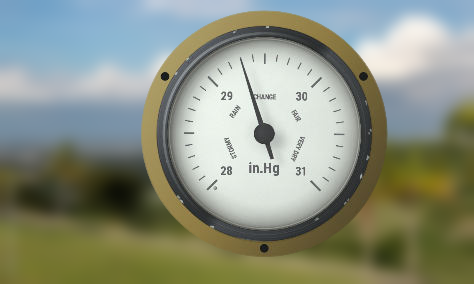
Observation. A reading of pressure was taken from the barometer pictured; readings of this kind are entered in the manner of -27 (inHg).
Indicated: 29.3 (inHg)
